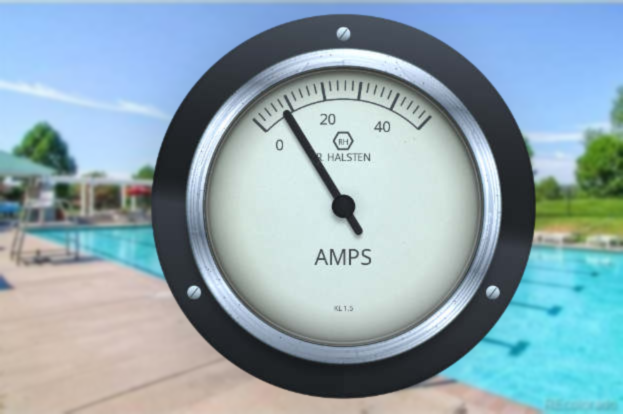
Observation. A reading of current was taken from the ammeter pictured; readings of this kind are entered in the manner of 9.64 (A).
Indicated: 8 (A)
